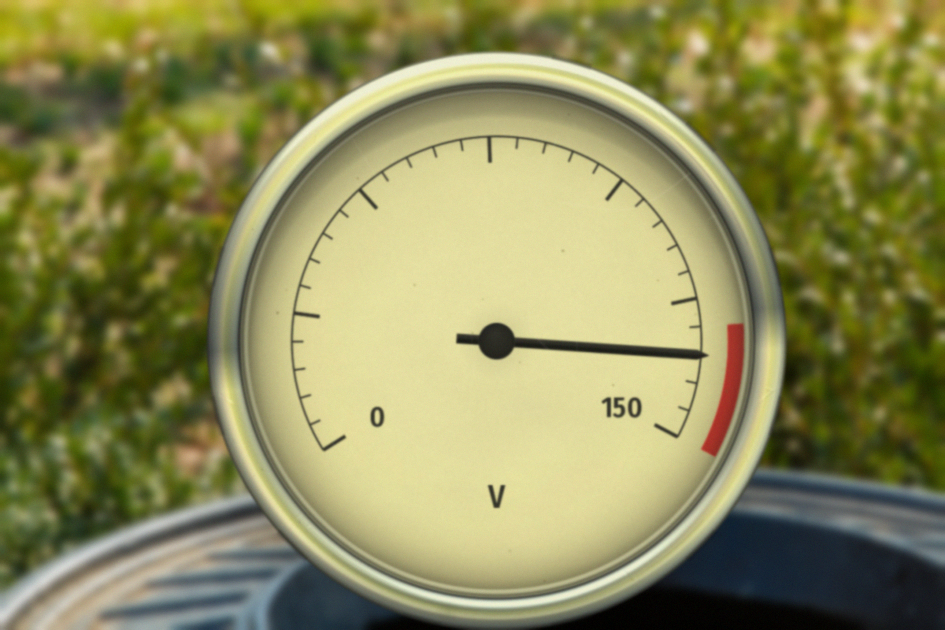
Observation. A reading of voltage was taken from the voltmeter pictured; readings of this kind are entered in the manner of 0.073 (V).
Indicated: 135 (V)
